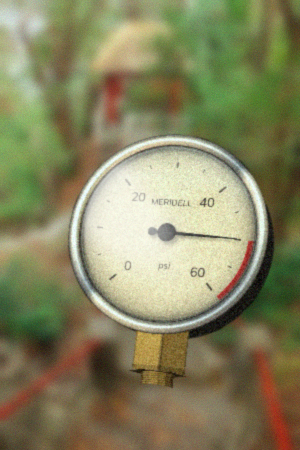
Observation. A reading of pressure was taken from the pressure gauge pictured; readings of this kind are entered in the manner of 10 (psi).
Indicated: 50 (psi)
